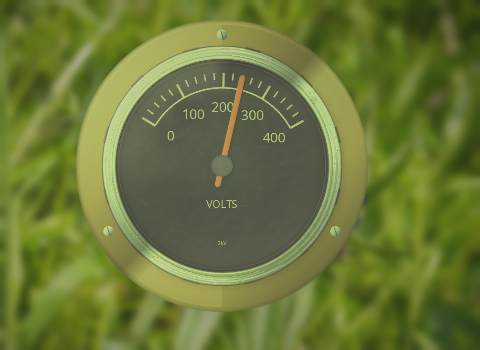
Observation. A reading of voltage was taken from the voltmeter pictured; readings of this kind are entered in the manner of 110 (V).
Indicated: 240 (V)
